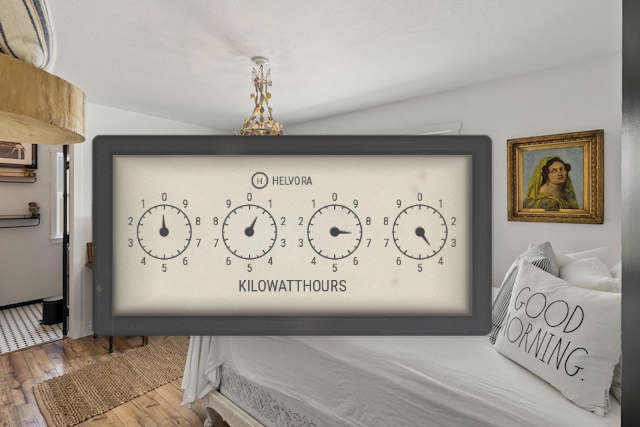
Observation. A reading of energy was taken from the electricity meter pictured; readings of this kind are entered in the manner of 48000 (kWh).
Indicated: 74 (kWh)
